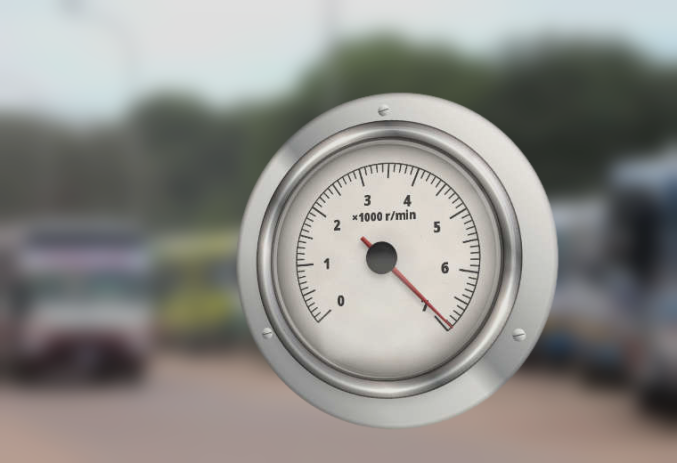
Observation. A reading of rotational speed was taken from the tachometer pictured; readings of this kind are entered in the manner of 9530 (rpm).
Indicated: 6900 (rpm)
